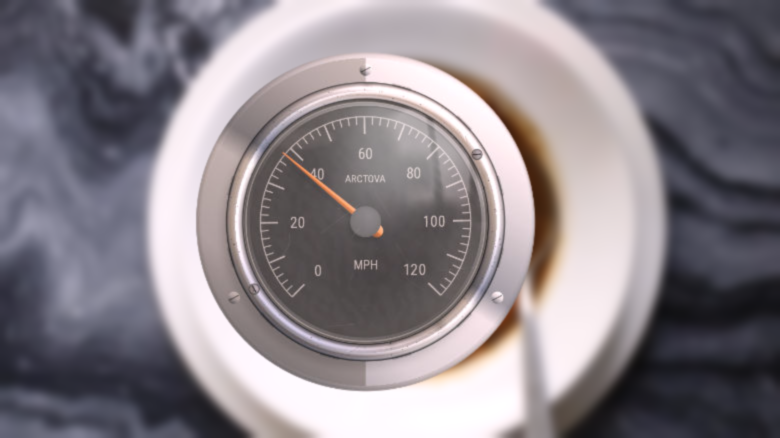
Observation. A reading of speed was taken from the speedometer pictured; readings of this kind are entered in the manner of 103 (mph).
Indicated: 38 (mph)
